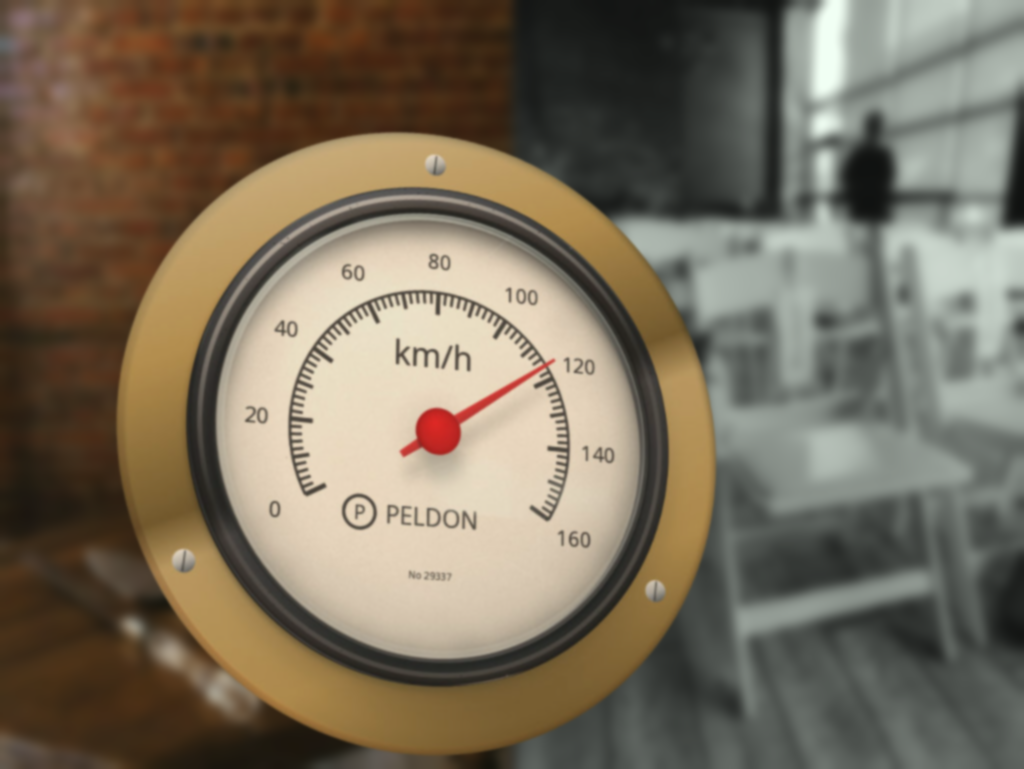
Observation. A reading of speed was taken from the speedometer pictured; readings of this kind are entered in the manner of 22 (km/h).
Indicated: 116 (km/h)
